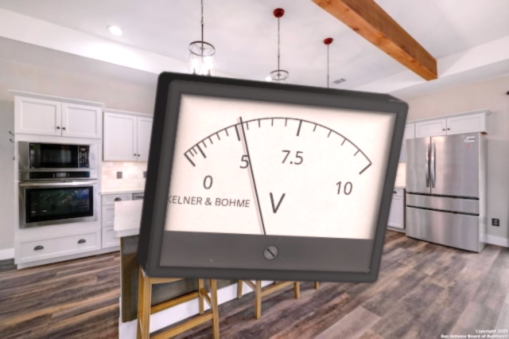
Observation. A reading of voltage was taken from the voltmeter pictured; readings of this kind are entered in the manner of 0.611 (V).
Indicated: 5.25 (V)
